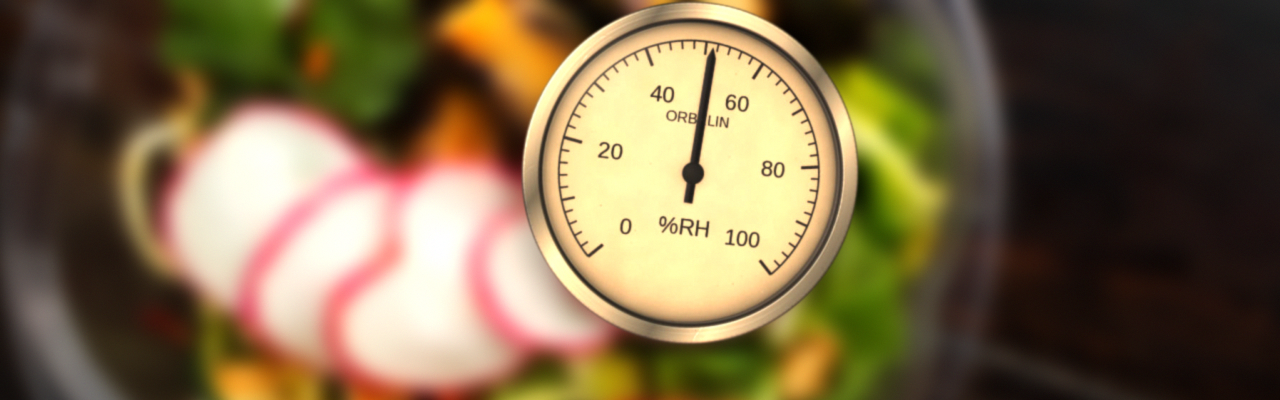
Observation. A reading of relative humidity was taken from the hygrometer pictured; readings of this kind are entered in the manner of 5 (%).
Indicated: 51 (%)
